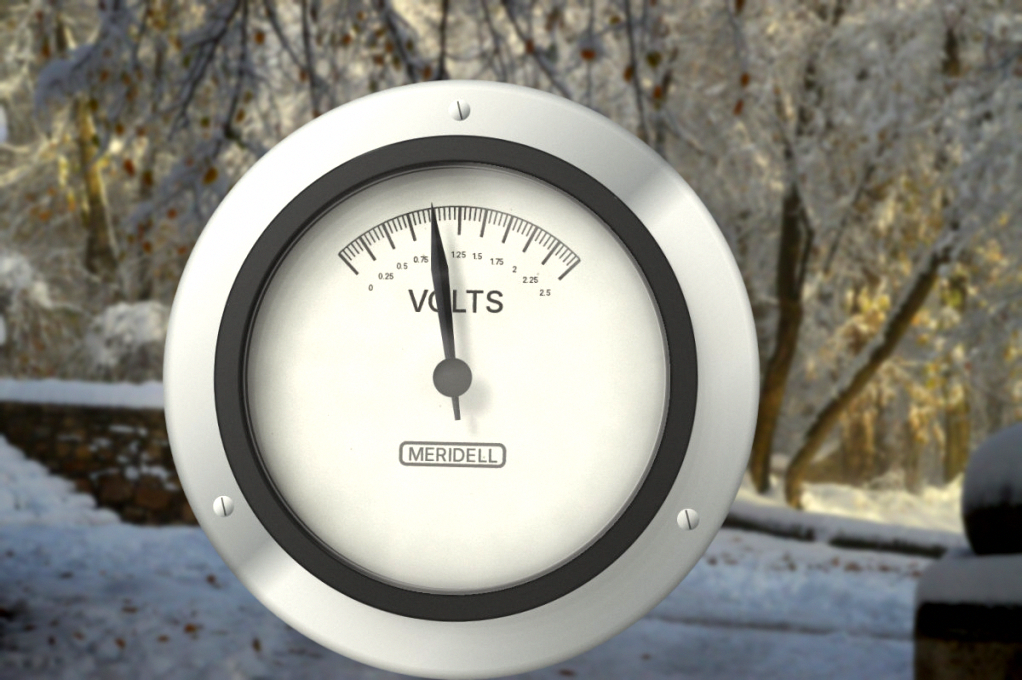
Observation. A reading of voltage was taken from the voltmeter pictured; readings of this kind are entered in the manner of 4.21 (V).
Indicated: 1 (V)
